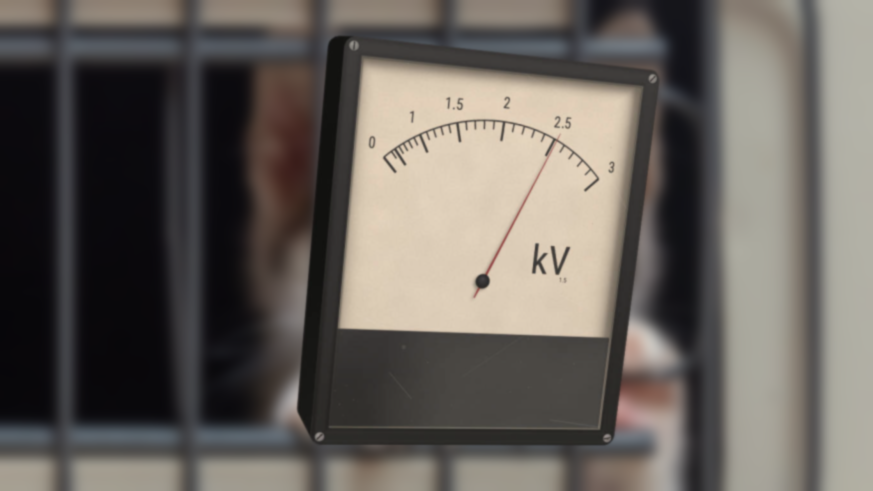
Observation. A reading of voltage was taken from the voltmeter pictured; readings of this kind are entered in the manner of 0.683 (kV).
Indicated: 2.5 (kV)
